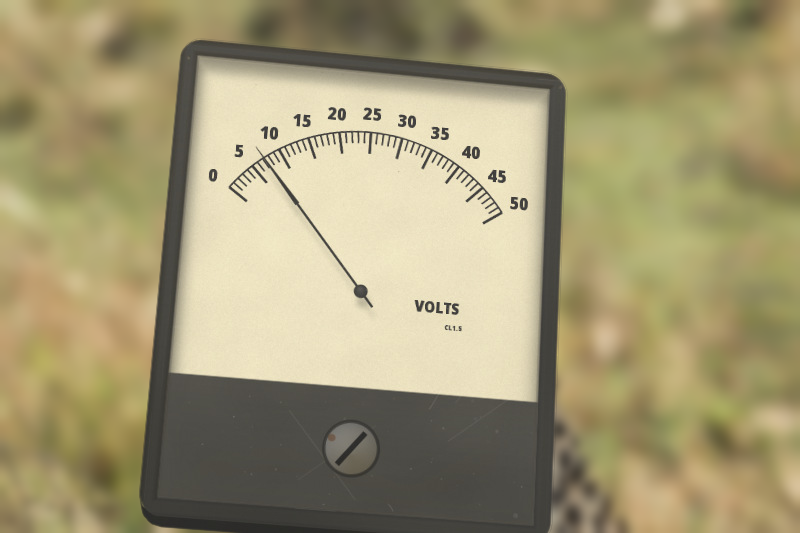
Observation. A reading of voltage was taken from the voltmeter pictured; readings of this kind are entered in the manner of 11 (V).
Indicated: 7 (V)
